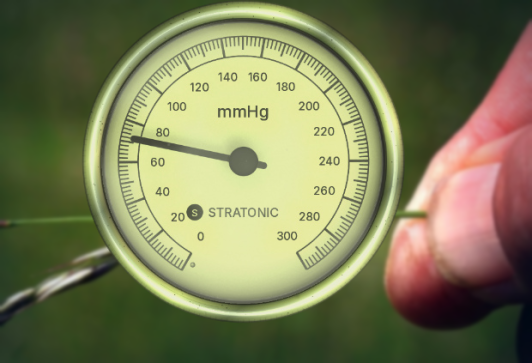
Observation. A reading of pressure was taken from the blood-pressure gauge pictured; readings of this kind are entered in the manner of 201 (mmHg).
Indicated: 72 (mmHg)
